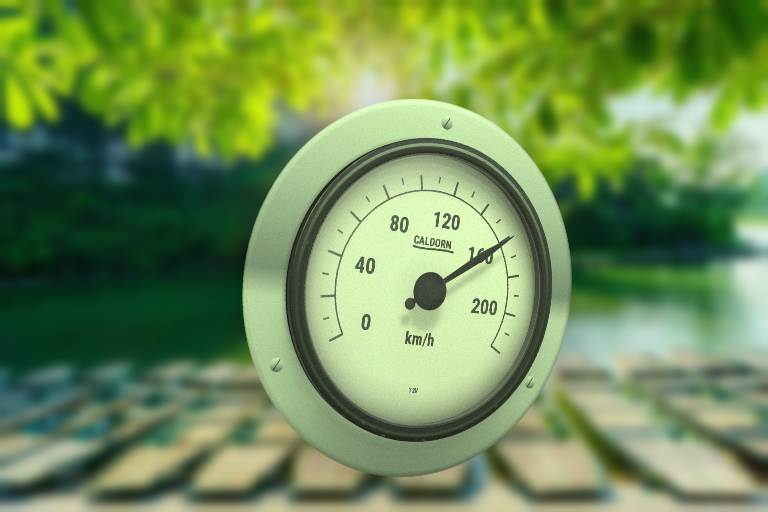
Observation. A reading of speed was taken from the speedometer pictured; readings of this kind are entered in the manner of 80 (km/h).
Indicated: 160 (km/h)
